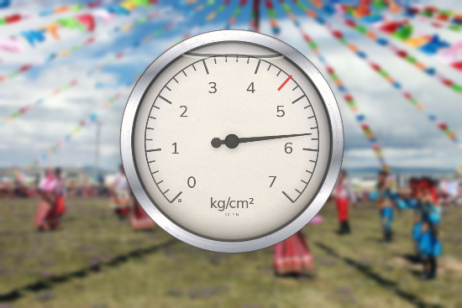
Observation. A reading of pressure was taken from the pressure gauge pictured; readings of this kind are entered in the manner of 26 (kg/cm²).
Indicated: 5.7 (kg/cm²)
